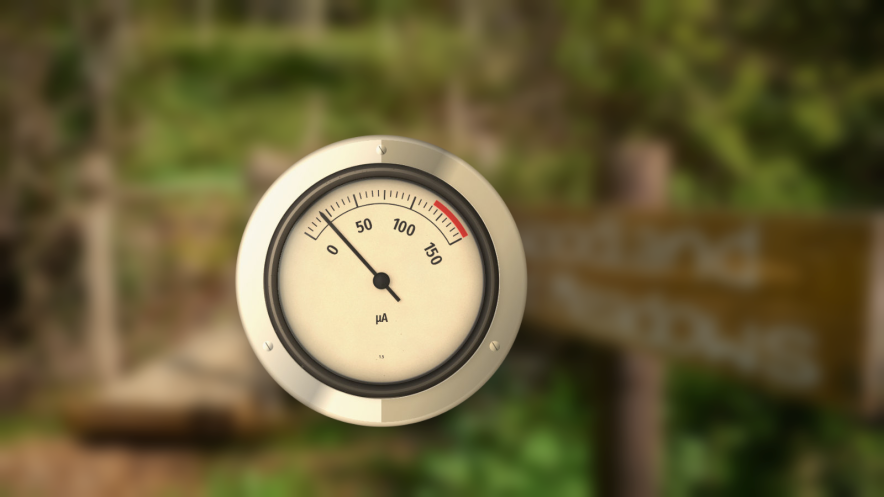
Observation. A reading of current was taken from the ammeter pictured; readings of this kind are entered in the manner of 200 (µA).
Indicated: 20 (µA)
